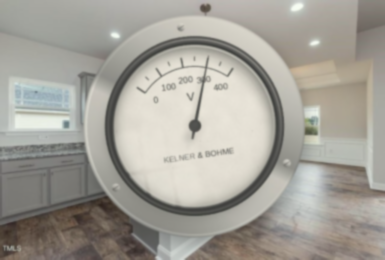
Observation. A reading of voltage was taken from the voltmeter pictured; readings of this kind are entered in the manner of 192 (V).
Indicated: 300 (V)
